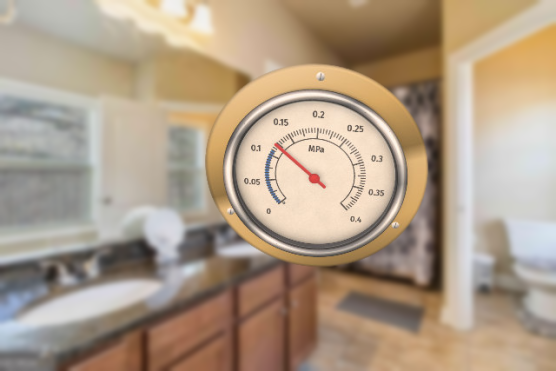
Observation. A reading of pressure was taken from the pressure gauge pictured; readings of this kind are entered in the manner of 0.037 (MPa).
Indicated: 0.125 (MPa)
